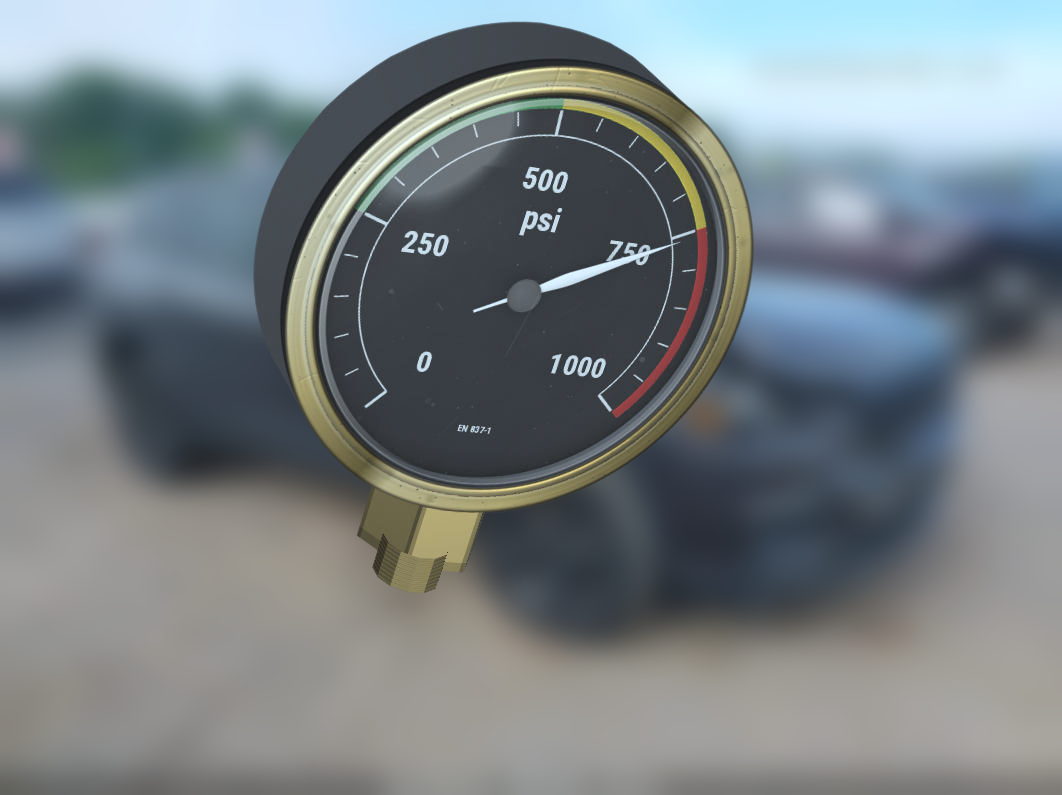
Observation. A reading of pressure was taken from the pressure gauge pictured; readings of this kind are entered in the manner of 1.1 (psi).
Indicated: 750 (psi)
